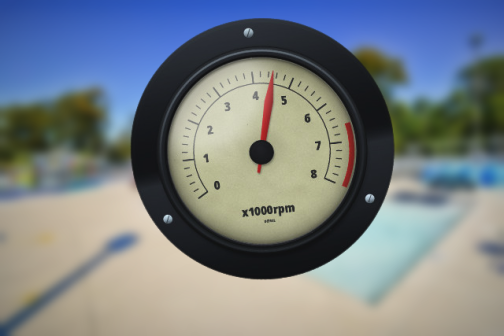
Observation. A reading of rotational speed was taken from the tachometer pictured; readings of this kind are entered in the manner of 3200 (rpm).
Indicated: 4500 (rpm)
